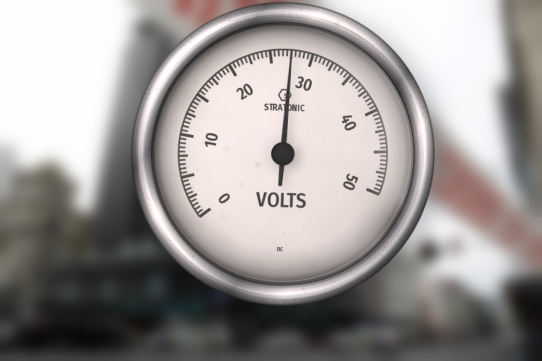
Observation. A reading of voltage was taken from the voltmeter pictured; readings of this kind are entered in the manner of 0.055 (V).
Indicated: 27.5 (V)
